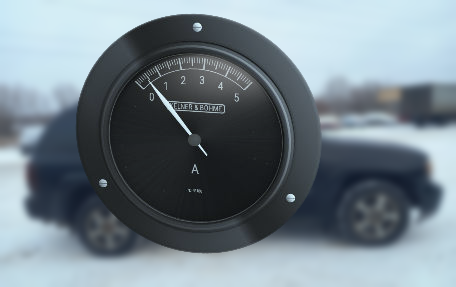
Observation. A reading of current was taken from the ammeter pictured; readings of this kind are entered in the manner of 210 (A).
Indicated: 0.5 (A)
